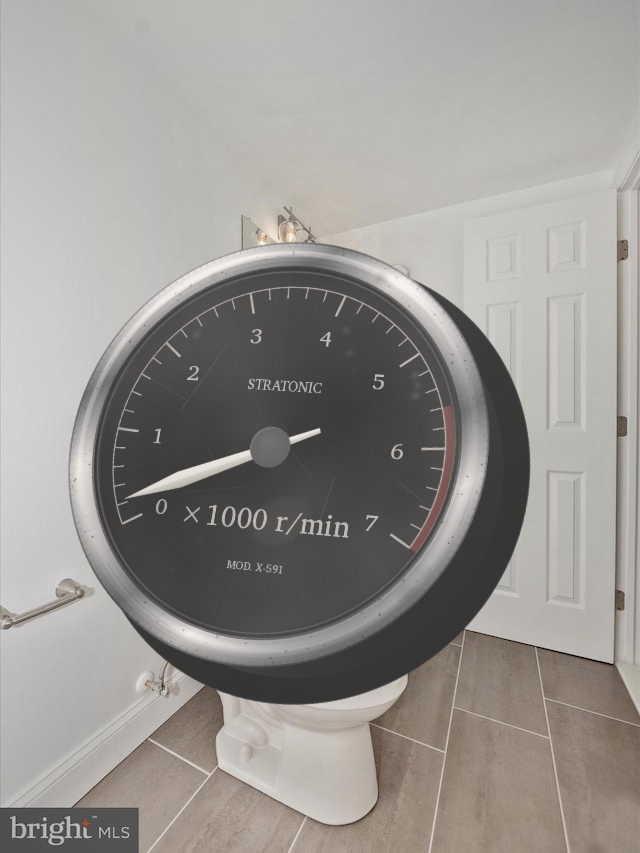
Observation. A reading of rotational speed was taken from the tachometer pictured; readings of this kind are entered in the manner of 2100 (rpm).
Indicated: 200 (rpm)
